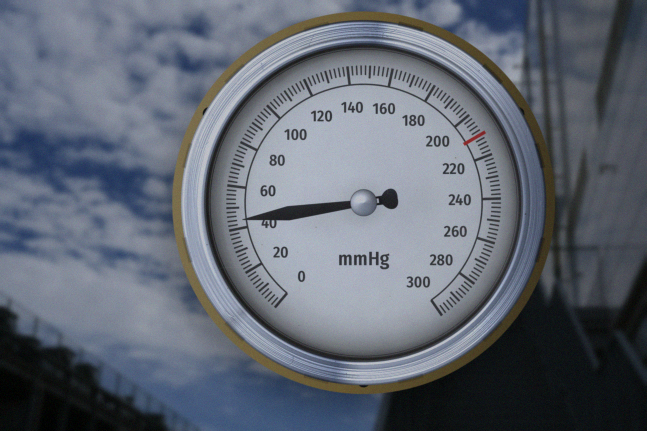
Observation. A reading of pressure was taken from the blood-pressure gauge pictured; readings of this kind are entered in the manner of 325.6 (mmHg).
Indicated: 44 (mmHg)
